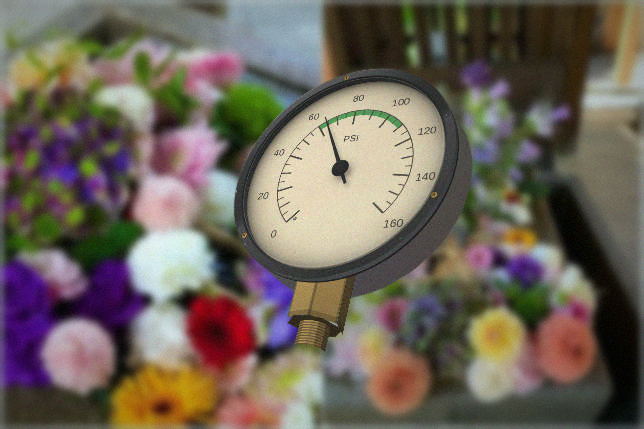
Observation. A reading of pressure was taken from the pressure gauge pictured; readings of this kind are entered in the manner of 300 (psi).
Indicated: 65 (psi)
